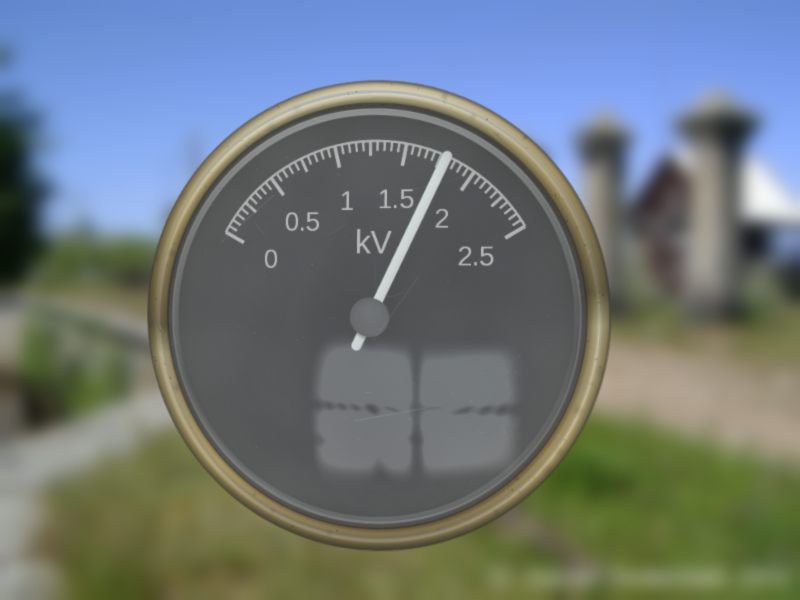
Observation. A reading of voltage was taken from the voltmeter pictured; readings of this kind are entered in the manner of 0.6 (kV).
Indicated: 1.8 (kV)
